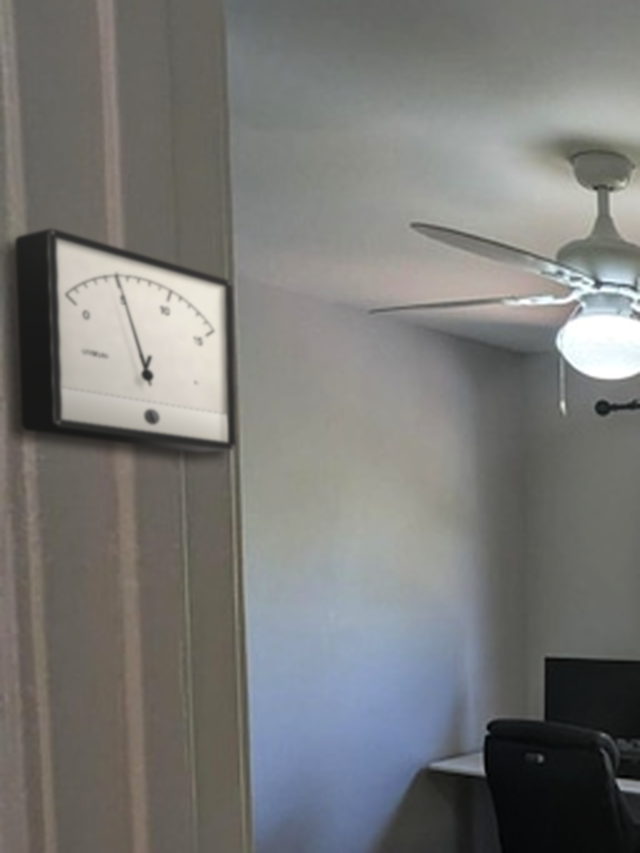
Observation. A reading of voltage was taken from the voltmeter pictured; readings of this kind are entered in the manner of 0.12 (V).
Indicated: 5 (V)
